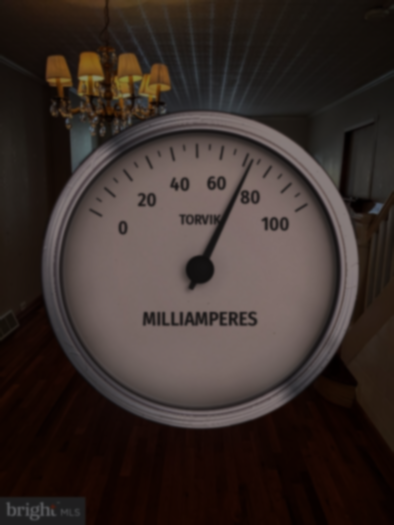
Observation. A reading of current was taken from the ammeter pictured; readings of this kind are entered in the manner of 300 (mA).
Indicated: 72.5 (mA)
